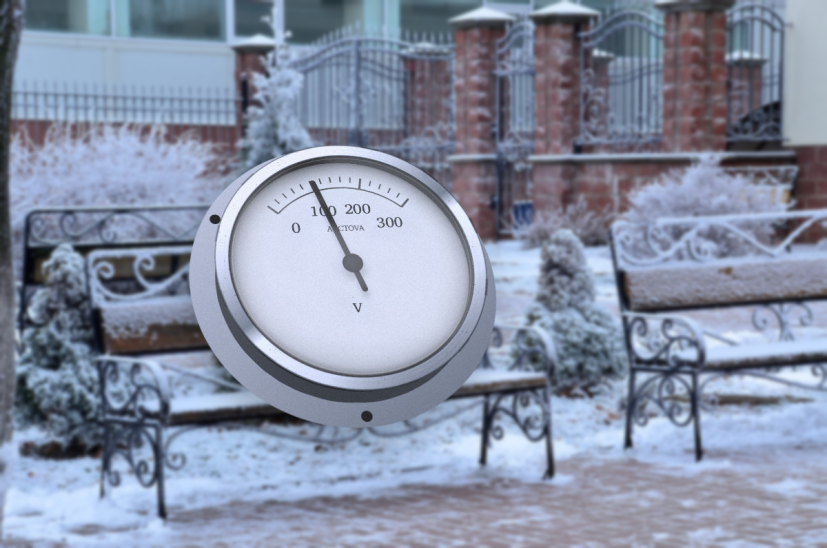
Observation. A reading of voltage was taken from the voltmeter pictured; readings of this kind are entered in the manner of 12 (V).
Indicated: 100 (V)
